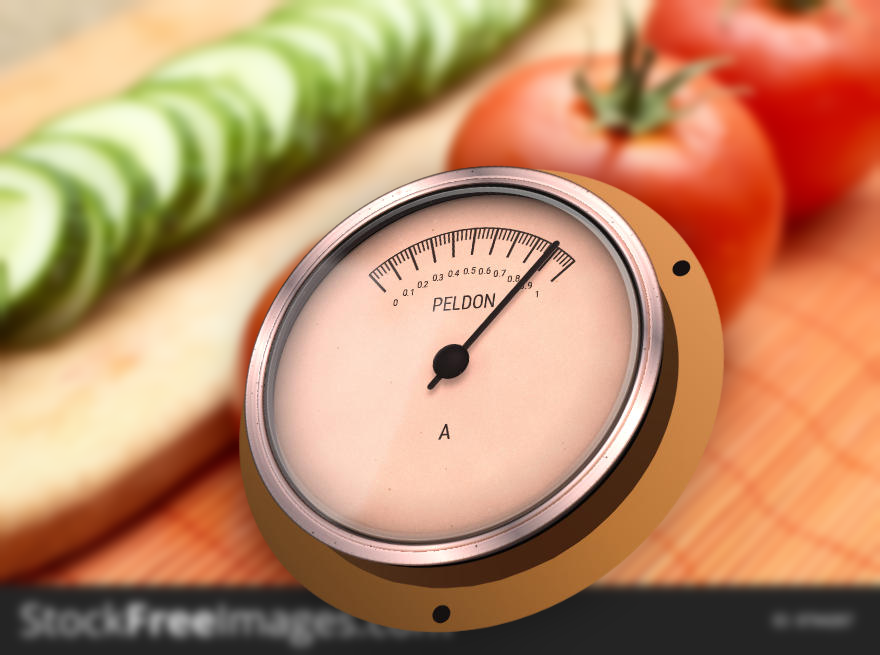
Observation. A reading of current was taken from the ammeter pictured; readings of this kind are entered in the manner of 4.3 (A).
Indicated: 0.9 (A)
